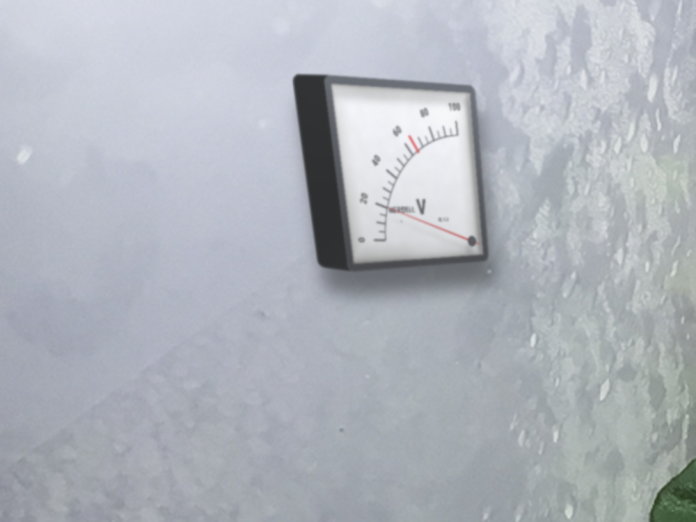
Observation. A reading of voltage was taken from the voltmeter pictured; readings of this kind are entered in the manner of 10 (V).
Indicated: 20 (V)
